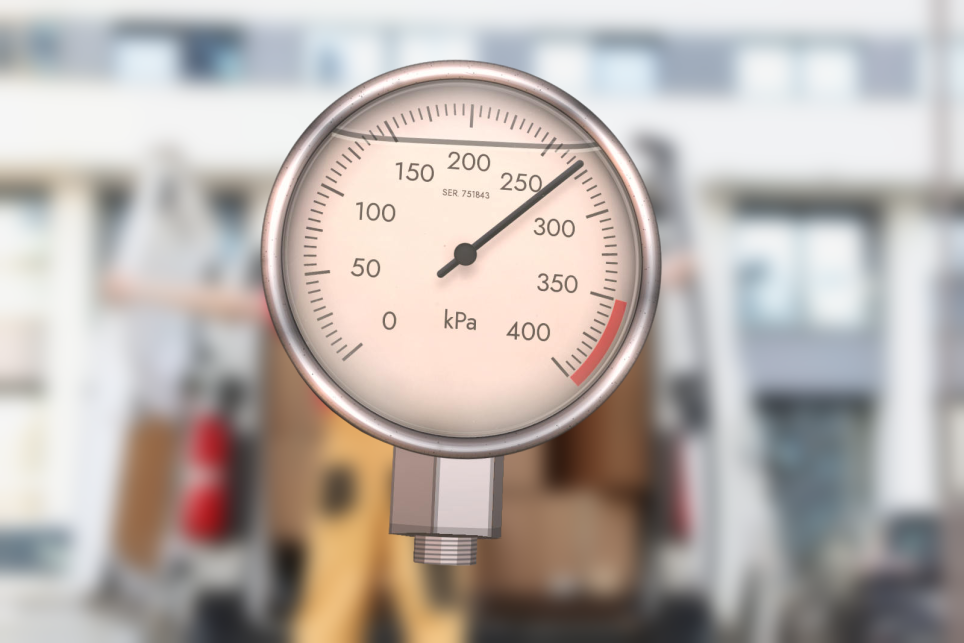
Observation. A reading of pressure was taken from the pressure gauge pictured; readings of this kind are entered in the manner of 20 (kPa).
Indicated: 270 (kPa)
